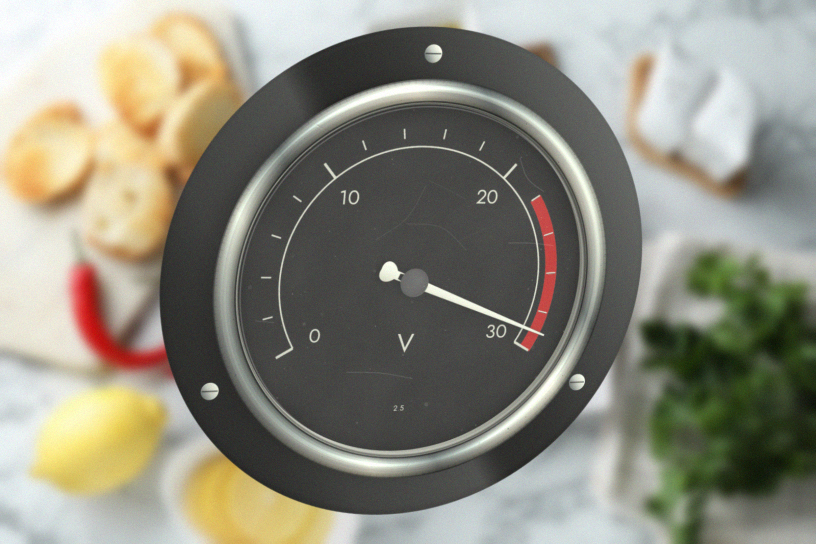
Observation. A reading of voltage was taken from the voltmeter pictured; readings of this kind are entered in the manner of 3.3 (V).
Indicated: 29 (V)
